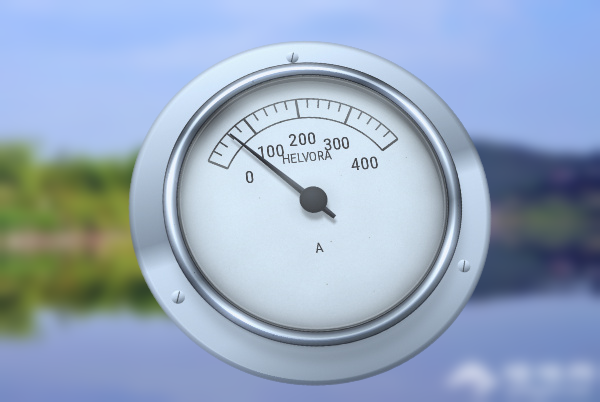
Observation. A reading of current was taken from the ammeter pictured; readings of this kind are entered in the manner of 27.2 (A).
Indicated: 60 (A)
